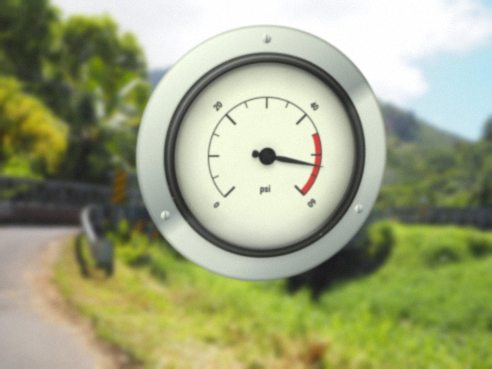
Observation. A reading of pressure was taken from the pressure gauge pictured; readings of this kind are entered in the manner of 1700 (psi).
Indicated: 52.5 (psi)
